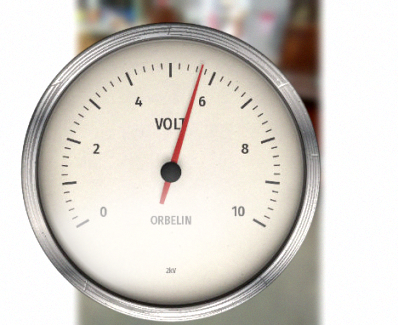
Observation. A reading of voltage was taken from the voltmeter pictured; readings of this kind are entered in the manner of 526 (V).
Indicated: 5.7 (V)
